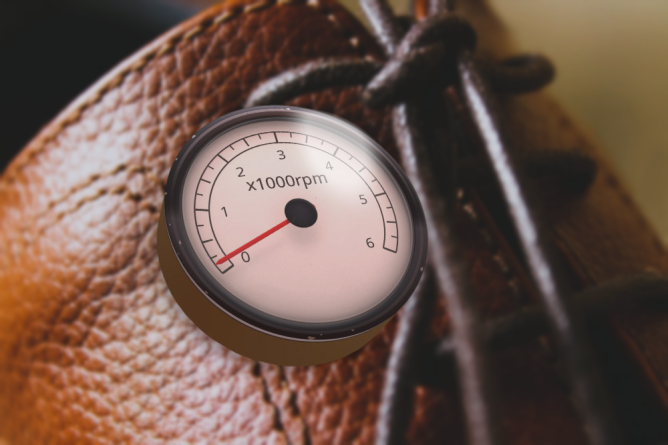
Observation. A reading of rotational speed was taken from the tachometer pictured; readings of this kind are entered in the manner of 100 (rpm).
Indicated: 125 (rpm)
